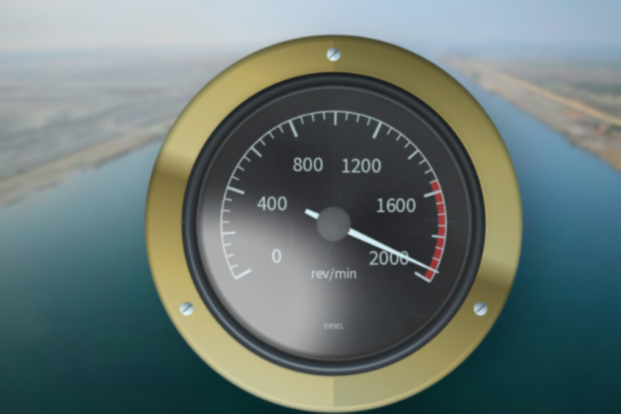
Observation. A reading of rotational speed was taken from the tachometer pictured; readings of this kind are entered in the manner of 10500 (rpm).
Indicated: 1950 (rpm)
